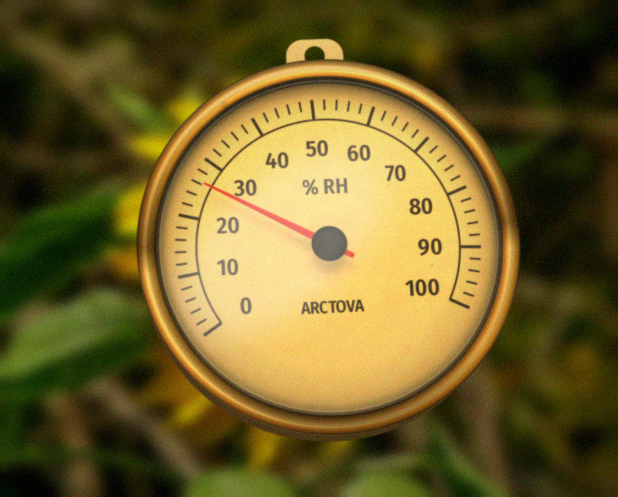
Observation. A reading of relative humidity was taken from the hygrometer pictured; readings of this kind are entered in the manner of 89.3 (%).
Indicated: 26 (%)
